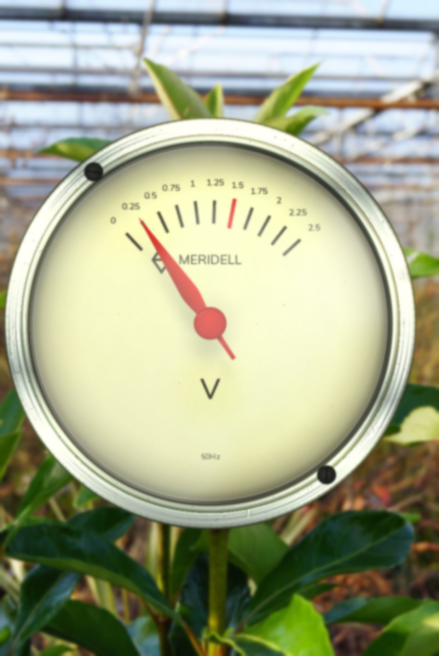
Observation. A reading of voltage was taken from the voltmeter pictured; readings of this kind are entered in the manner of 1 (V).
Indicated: 0.25 (V)
